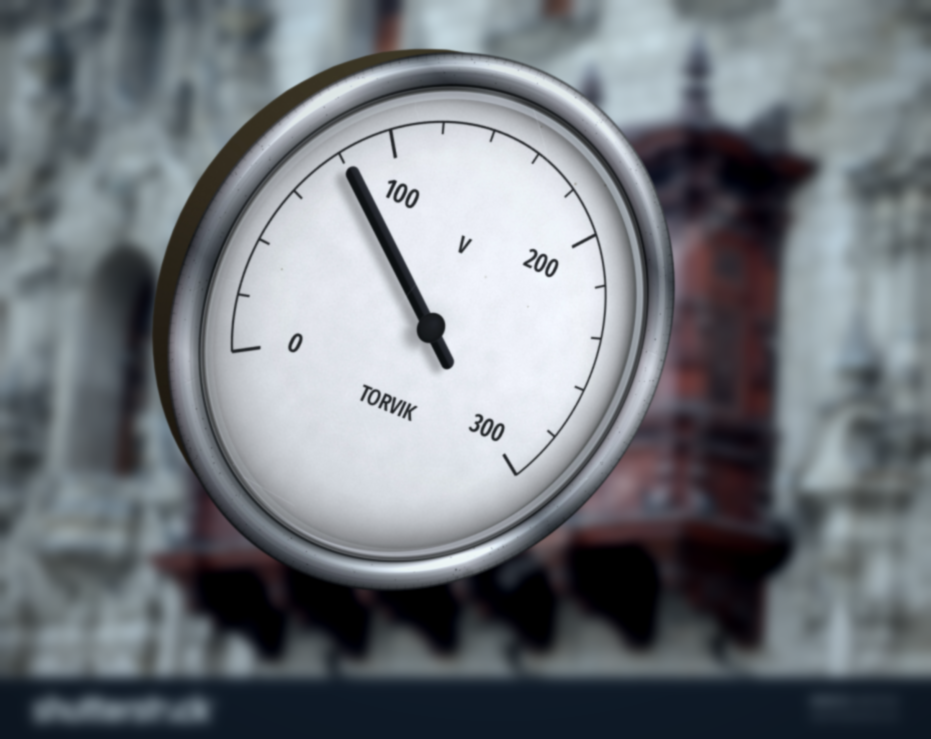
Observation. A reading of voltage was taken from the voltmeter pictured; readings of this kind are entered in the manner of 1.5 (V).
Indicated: 80 (V)
